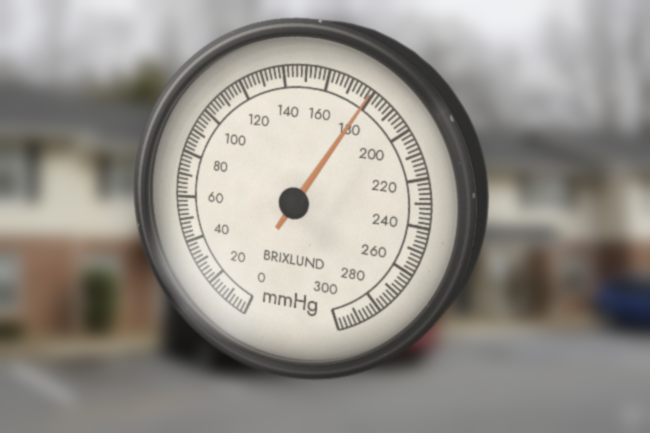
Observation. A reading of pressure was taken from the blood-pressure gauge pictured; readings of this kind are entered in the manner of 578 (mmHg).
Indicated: 180 (mmHg)
